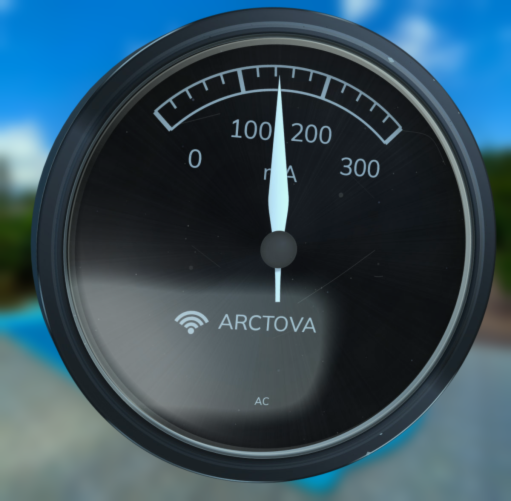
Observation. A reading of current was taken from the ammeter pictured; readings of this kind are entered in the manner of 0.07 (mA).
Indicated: 140 (mA)
